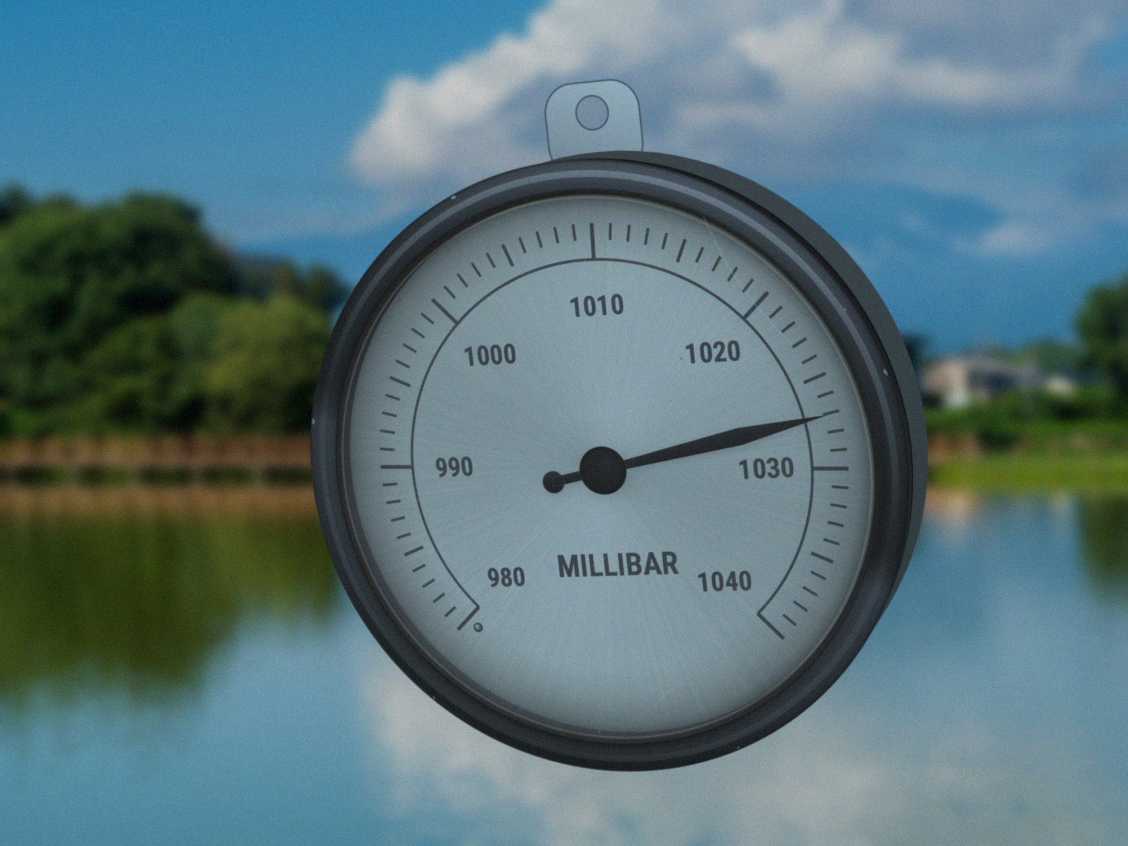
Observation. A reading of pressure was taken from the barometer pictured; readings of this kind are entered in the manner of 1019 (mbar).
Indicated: 1027 (mbar)
